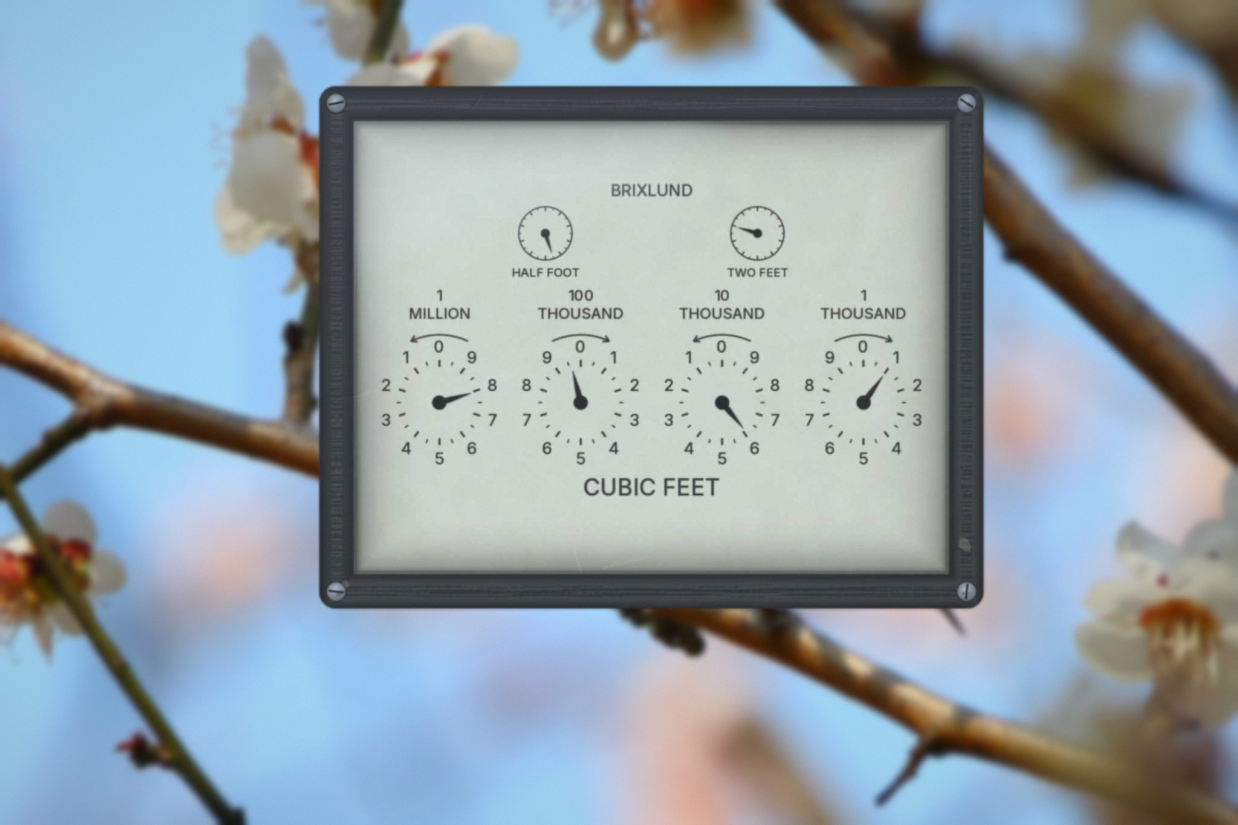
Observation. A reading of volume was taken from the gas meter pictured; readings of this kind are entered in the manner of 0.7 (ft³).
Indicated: 796100 (ft³)
